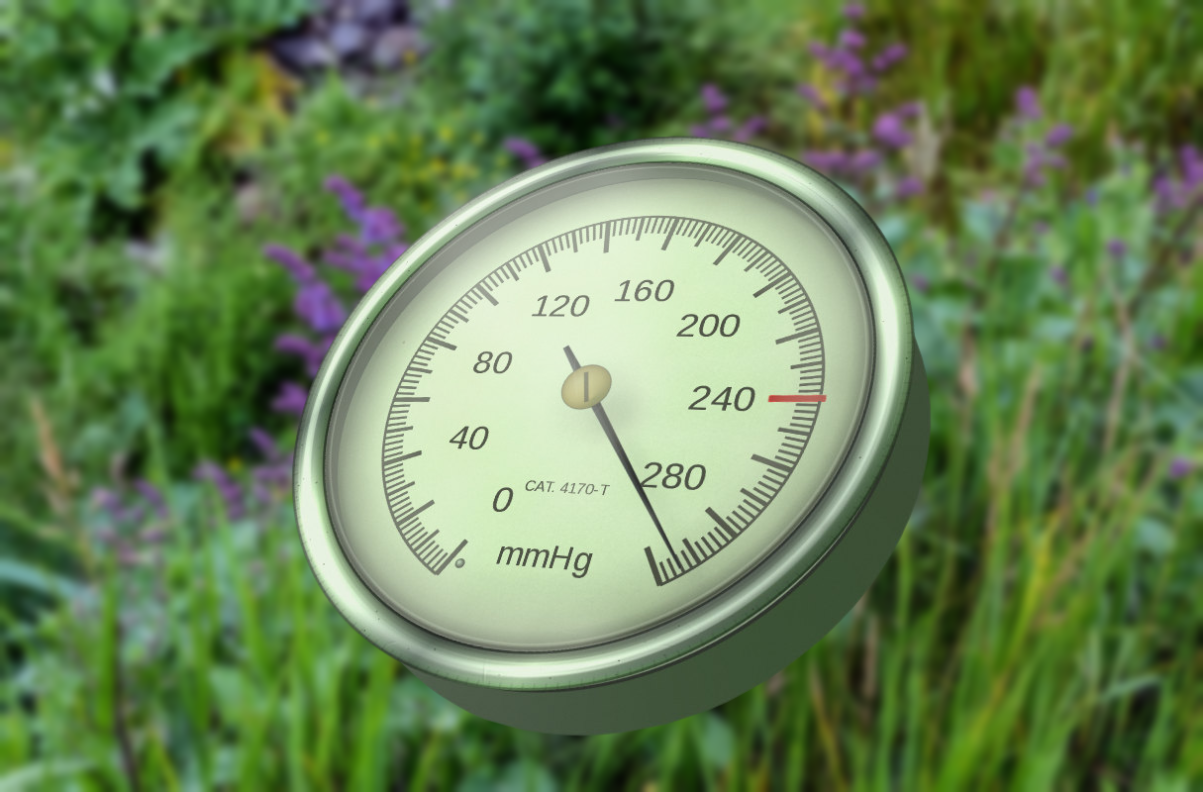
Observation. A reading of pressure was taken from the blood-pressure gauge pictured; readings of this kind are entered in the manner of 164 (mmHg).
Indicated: 294 (mmHg)
